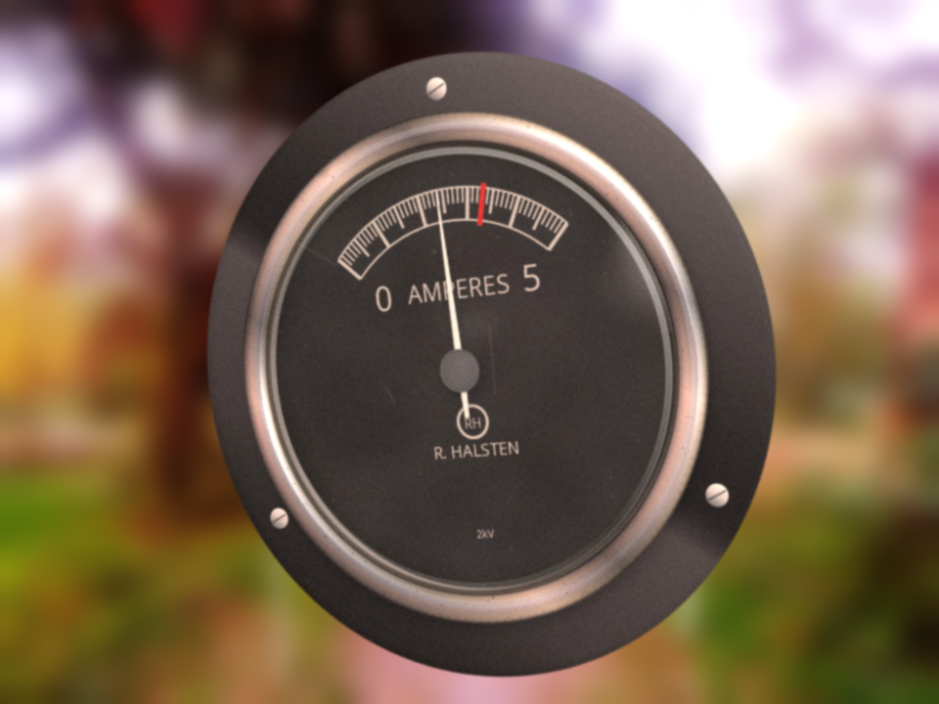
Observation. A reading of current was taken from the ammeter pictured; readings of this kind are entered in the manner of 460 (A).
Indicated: 2.5 (A)
